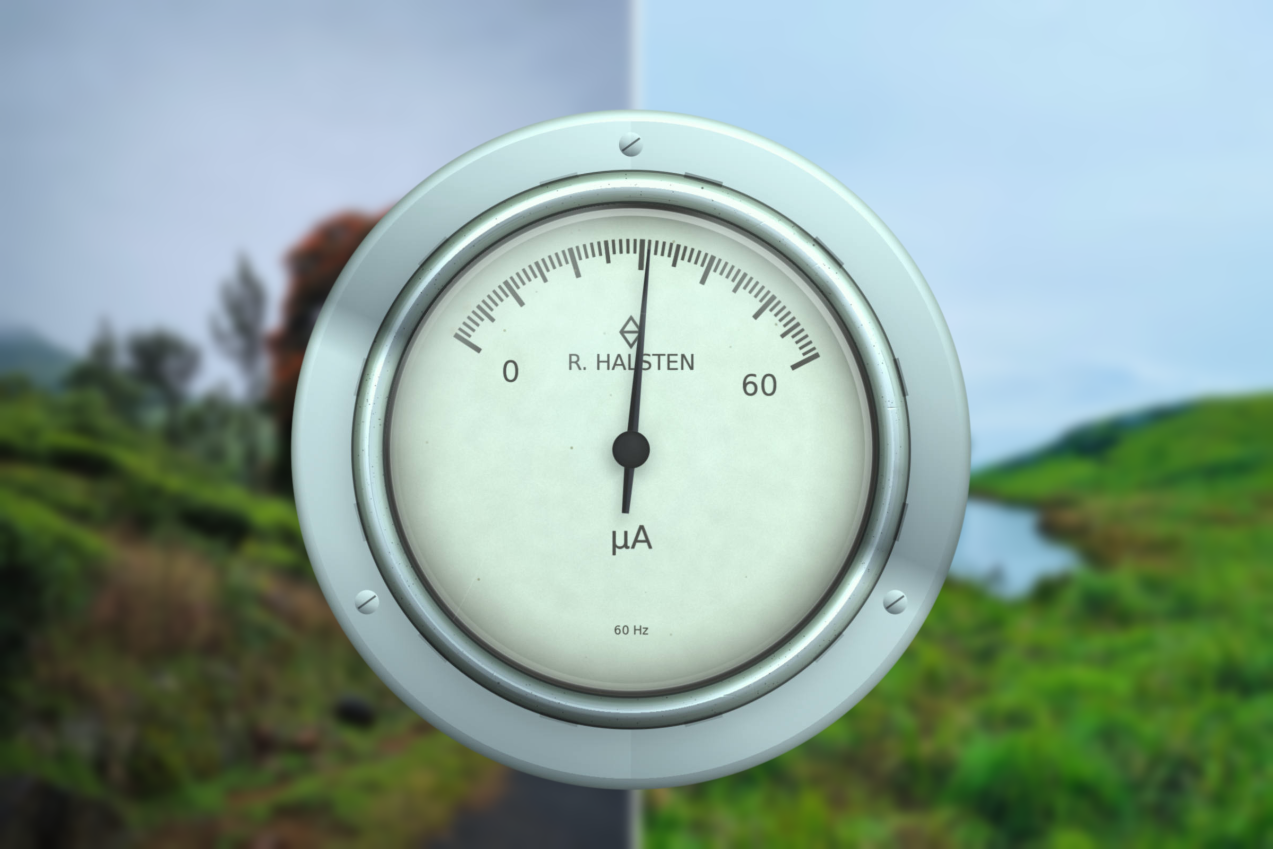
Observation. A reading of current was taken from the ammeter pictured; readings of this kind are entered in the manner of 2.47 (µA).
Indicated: 31 (µA)
